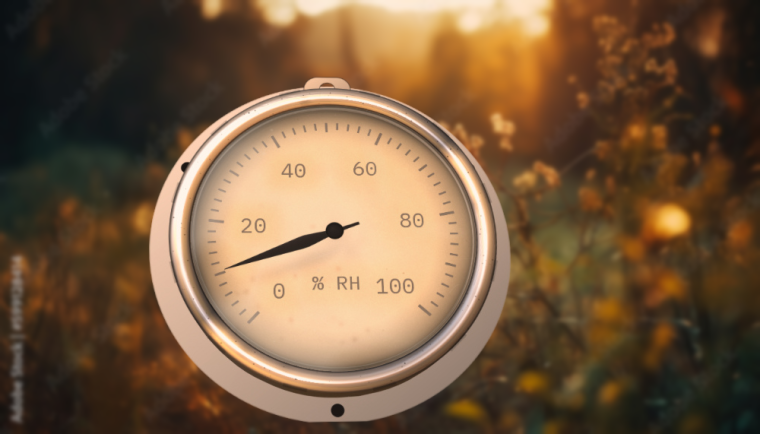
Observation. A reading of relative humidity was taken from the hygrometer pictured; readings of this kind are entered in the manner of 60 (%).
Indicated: 10 (%)
